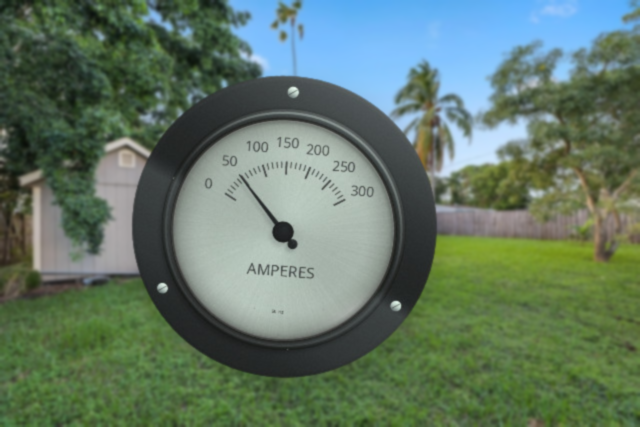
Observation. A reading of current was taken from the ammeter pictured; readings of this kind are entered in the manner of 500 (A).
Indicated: 50 (A)
